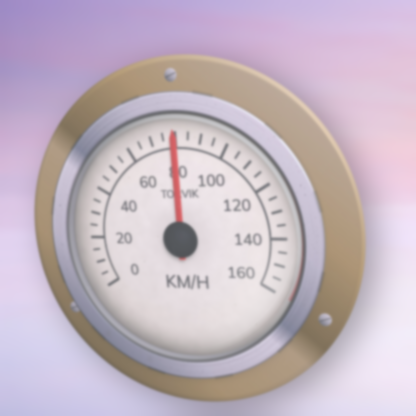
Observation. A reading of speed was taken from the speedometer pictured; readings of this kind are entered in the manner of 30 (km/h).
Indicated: 80 (km/h)
